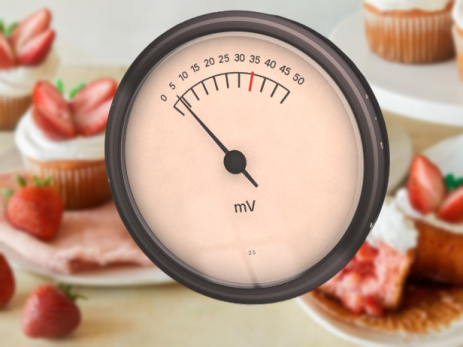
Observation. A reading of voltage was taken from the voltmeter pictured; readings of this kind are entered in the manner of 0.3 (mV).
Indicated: 5 (mV)
